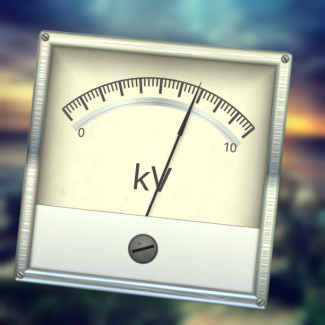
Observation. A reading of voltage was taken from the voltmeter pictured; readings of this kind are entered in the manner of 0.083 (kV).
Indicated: 6.8 (kV)
